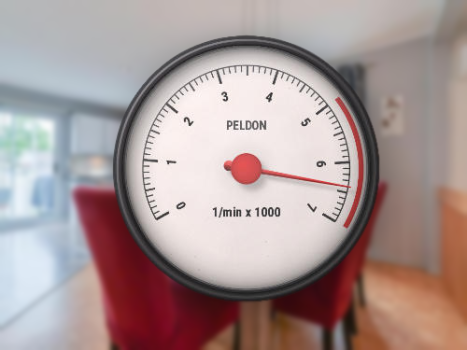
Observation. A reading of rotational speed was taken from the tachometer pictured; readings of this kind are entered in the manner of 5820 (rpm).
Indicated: 6400 (rpm)
